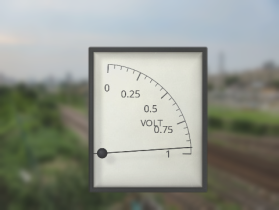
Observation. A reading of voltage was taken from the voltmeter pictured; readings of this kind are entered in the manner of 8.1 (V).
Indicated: 0.95 (V)
